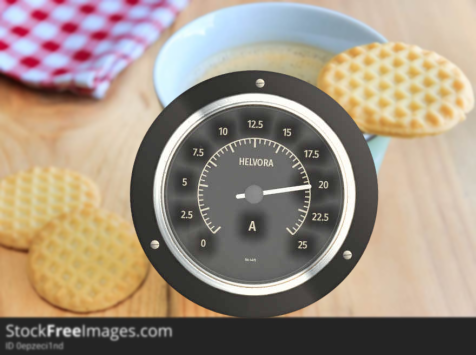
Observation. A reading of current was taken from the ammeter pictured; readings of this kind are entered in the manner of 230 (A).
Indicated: 20 (A)
